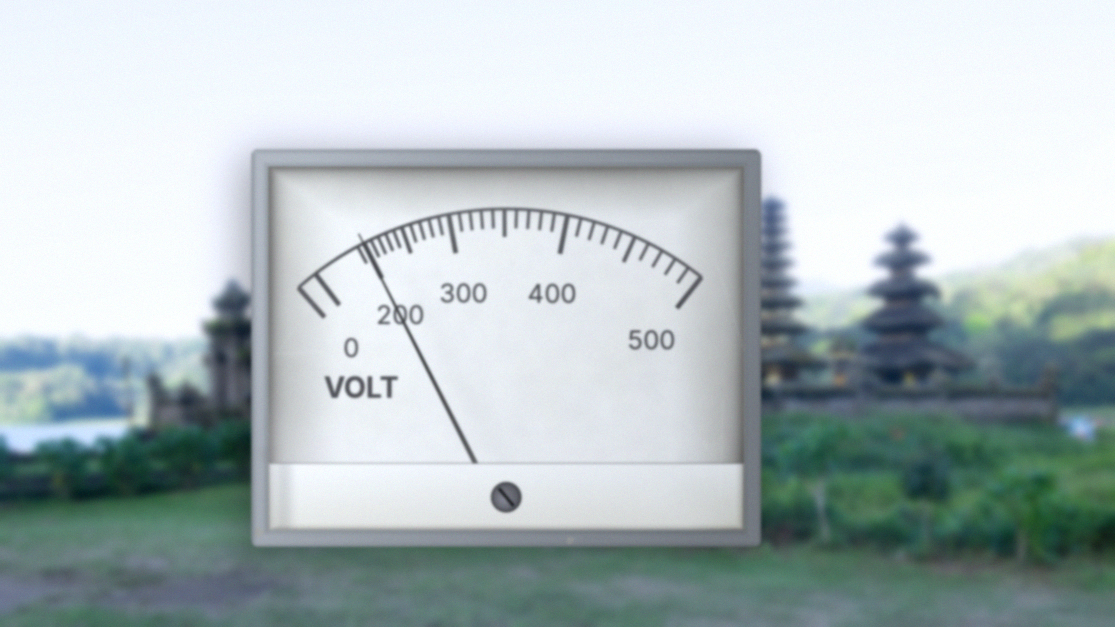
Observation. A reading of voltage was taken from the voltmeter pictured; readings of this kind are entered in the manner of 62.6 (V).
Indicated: 200 (V)
